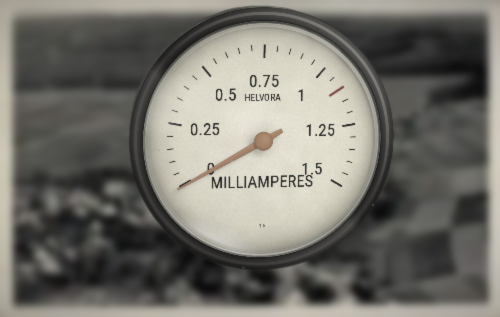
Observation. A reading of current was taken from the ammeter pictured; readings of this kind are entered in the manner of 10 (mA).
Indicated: 0 (mA)
